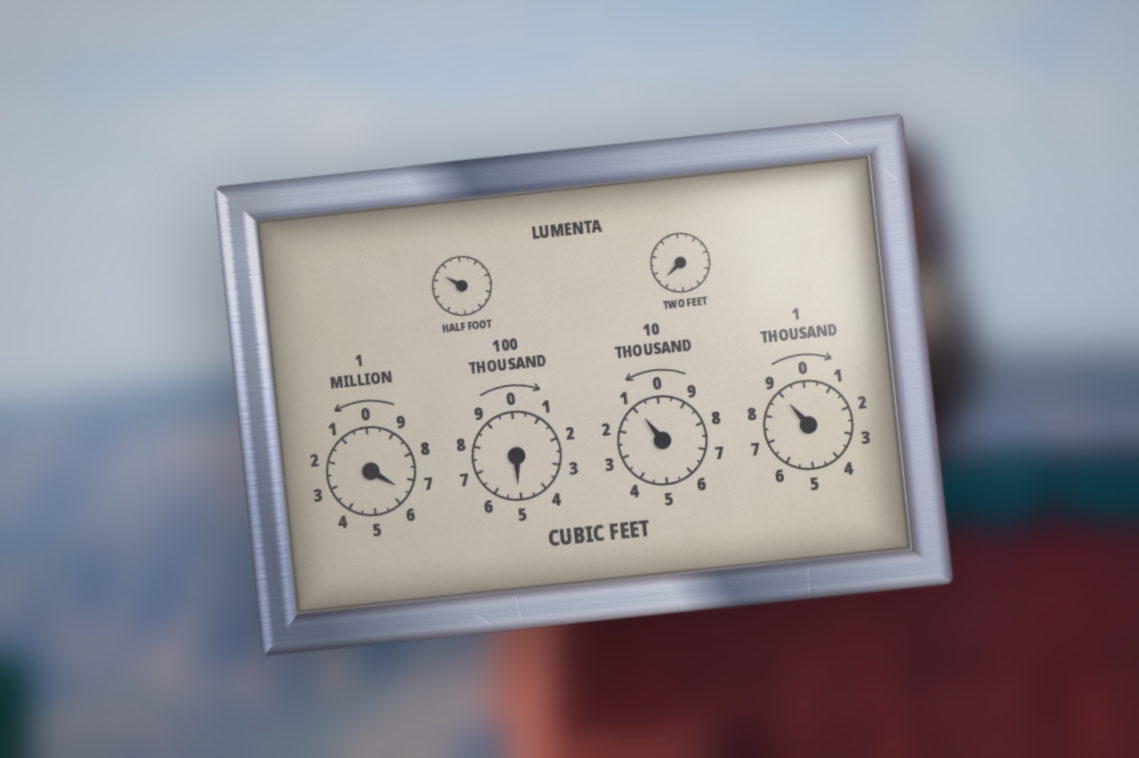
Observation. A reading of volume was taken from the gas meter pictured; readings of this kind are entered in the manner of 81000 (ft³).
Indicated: 650900 (ft³)
